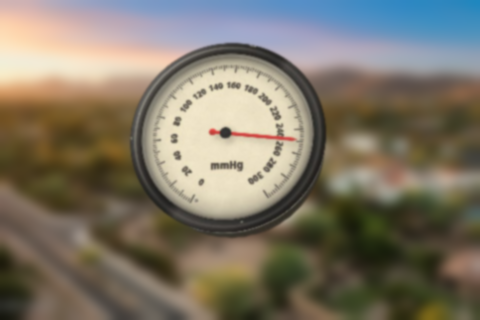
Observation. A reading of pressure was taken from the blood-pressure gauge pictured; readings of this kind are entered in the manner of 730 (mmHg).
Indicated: 250 (mmHg)
